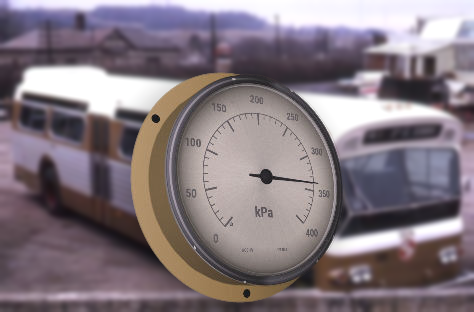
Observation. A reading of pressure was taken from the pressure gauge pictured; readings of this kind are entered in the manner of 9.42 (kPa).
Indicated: 340 (kPa)
